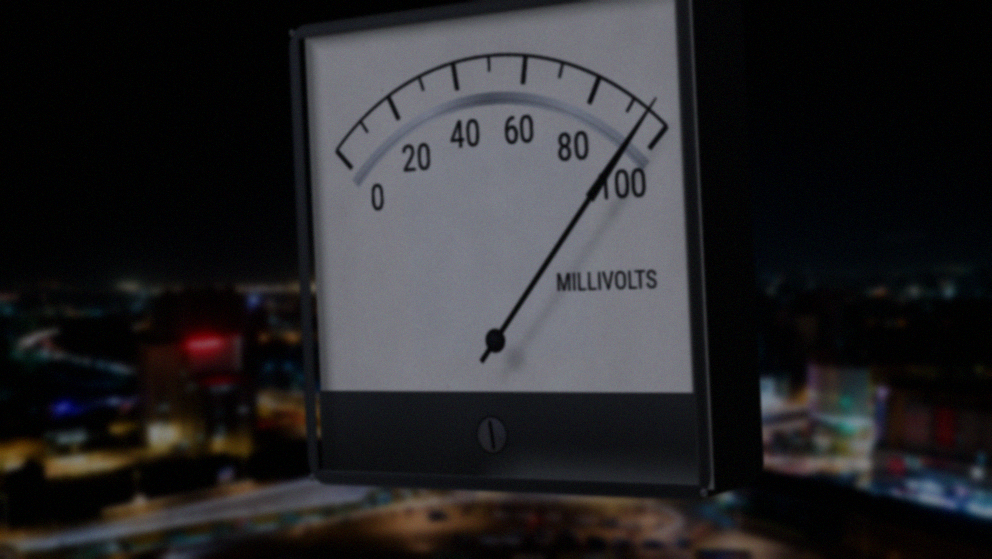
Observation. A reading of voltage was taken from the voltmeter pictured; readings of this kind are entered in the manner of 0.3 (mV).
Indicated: 95 (mV)
